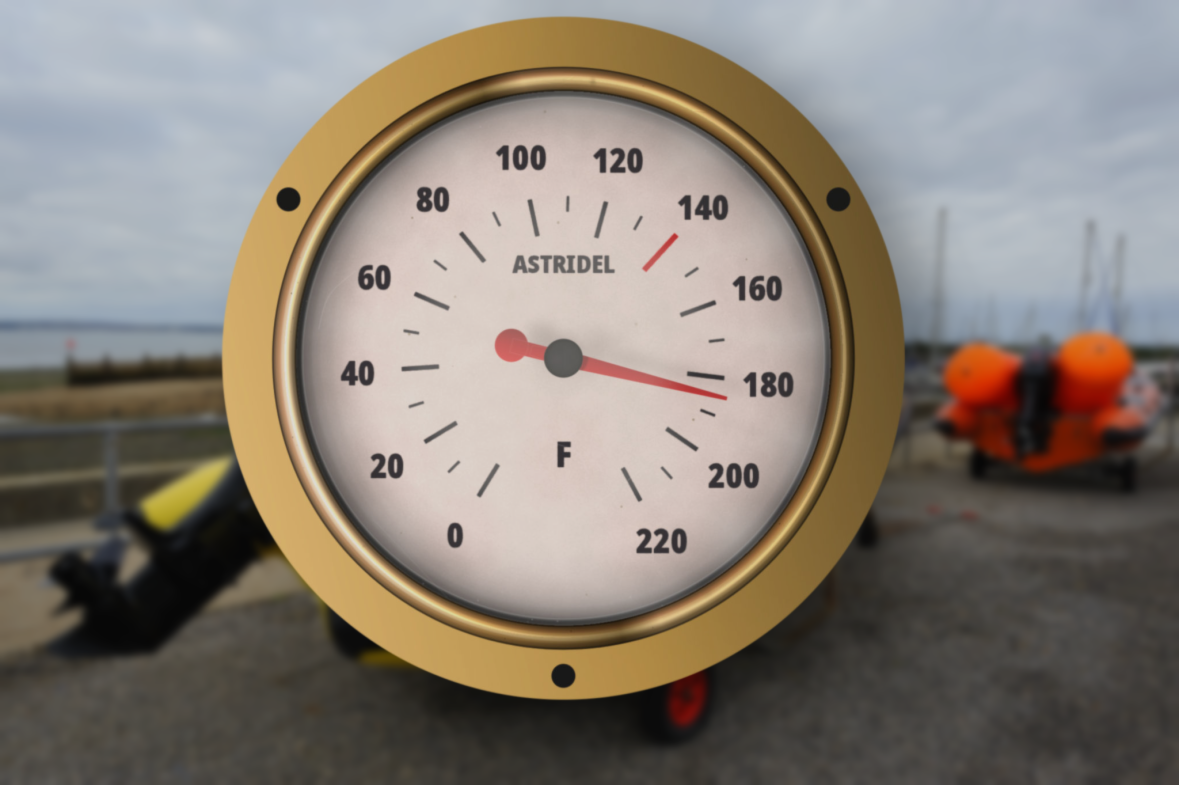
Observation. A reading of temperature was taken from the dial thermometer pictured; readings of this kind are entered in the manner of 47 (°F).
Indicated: 185 (°F)
